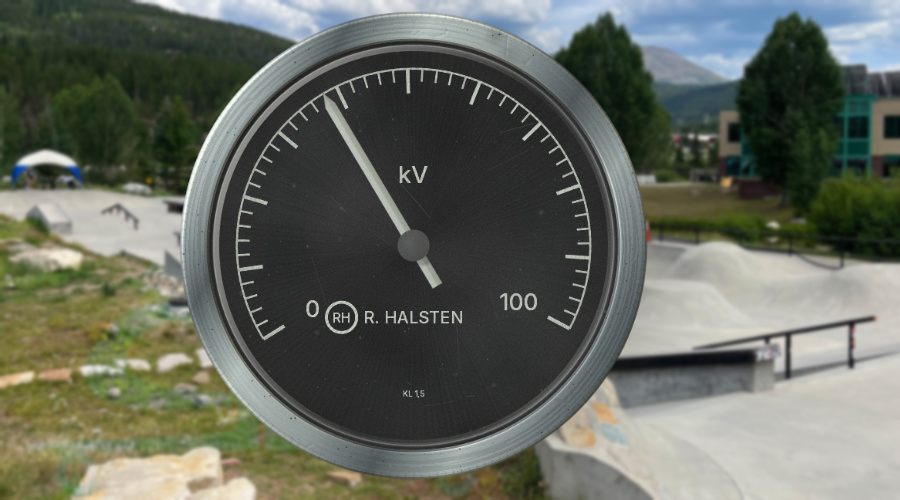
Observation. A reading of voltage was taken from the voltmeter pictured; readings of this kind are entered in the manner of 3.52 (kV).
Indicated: 38 (kV)
